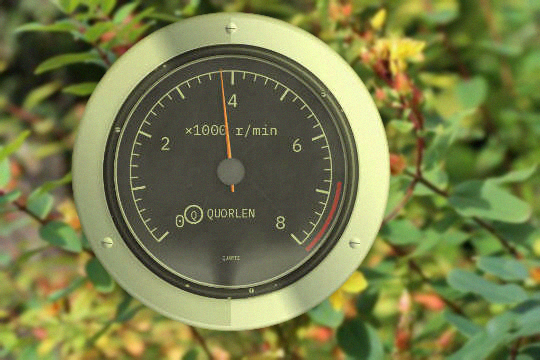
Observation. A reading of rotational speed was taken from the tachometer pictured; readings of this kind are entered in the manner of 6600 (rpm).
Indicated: 3800 (rpm)
